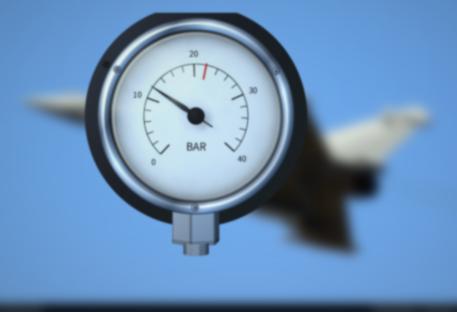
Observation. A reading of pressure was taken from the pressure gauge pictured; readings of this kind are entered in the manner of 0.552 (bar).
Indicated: 12 (bar)
